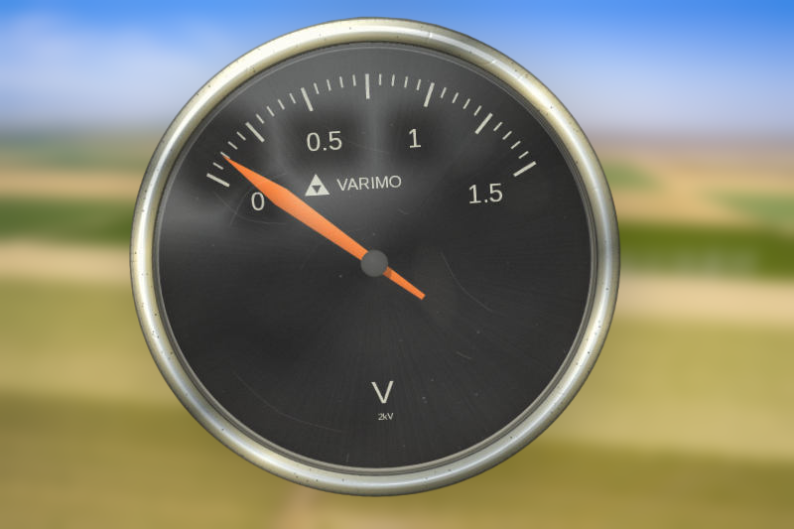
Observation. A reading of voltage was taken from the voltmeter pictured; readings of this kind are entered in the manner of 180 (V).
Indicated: 0.1 (V)
